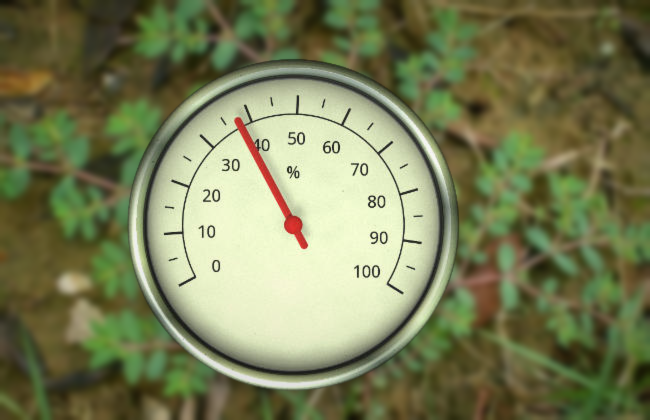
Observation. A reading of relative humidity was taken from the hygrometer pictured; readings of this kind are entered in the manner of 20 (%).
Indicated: 37.5 (%)
